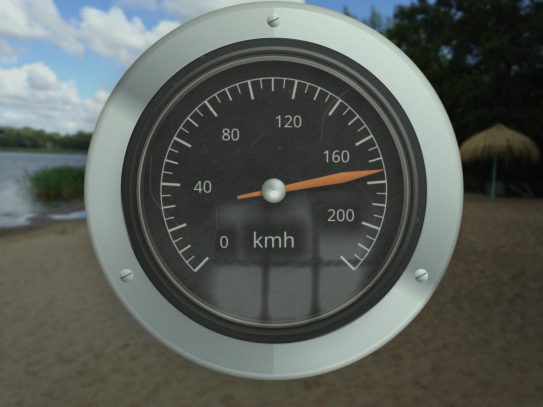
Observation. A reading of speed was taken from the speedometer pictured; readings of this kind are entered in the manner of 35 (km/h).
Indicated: 175 (km/h)
